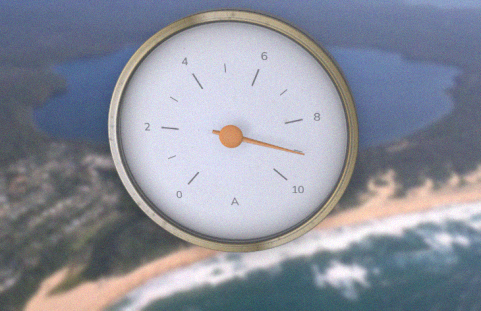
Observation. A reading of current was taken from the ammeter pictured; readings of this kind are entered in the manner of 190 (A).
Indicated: 9 (A)
